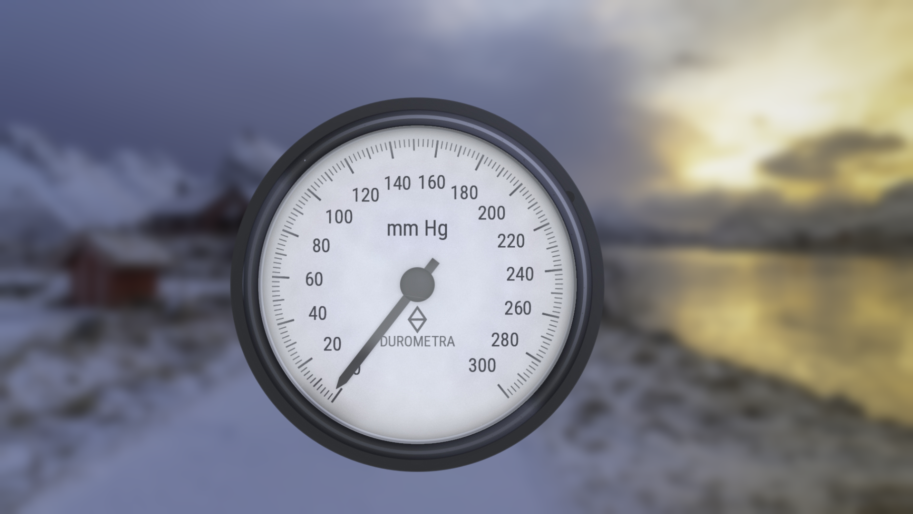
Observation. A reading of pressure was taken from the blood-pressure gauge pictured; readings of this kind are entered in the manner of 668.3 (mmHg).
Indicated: 2 (mmHg)
